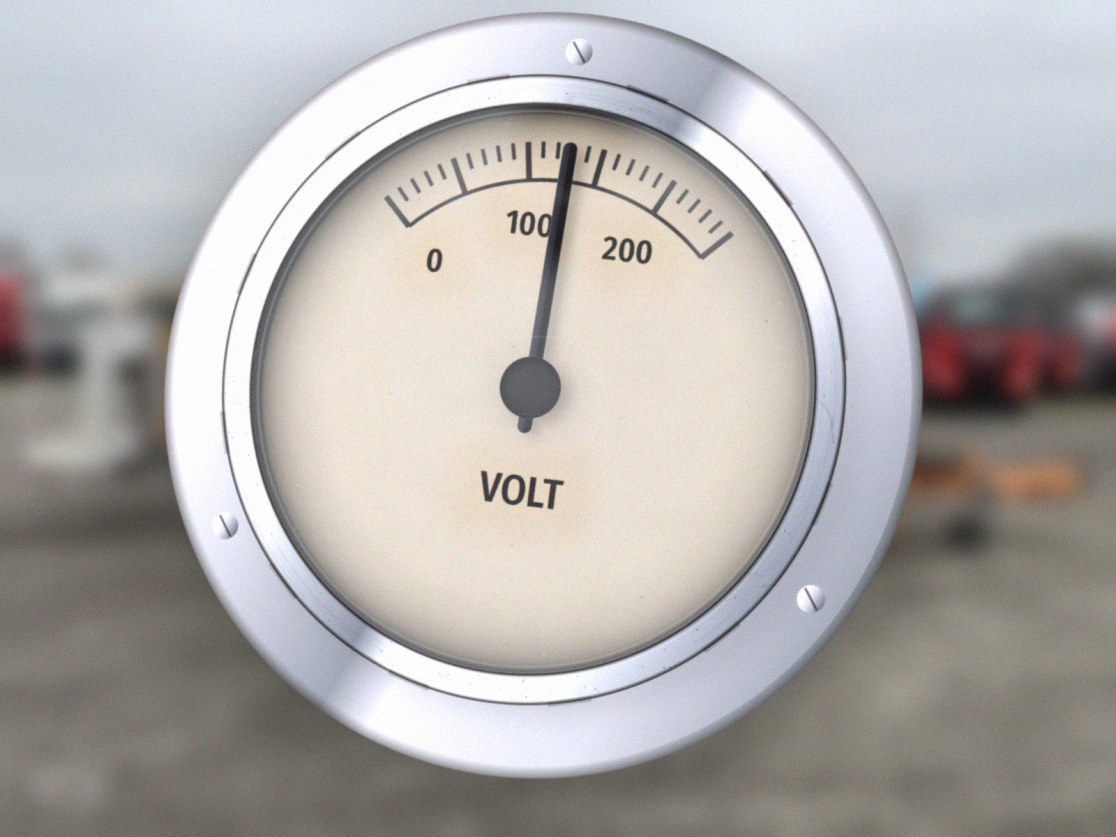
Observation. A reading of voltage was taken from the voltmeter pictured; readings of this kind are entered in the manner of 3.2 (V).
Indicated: 130 (V)
